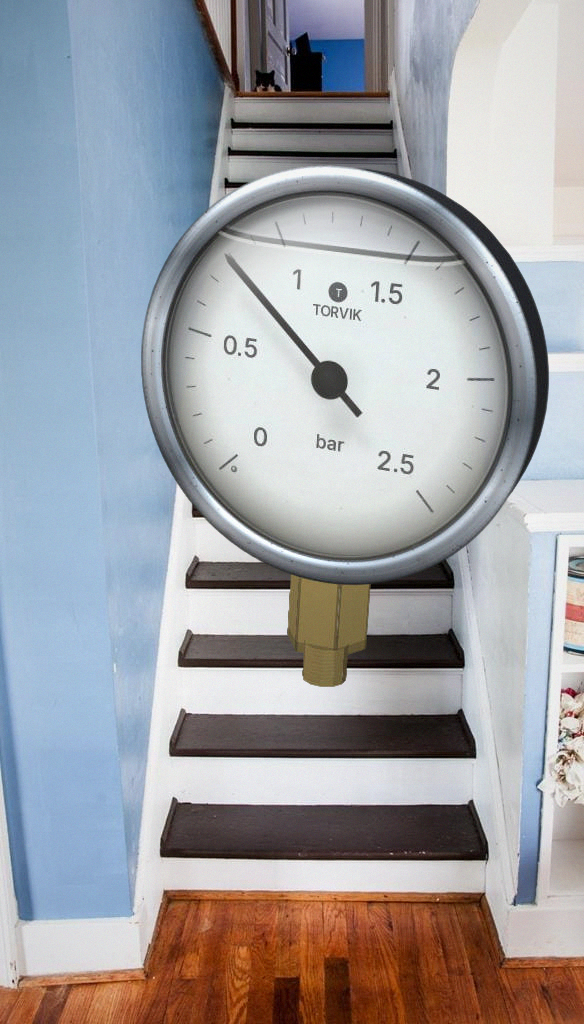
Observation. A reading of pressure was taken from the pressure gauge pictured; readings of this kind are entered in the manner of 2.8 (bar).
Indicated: 0.8 (bar)
